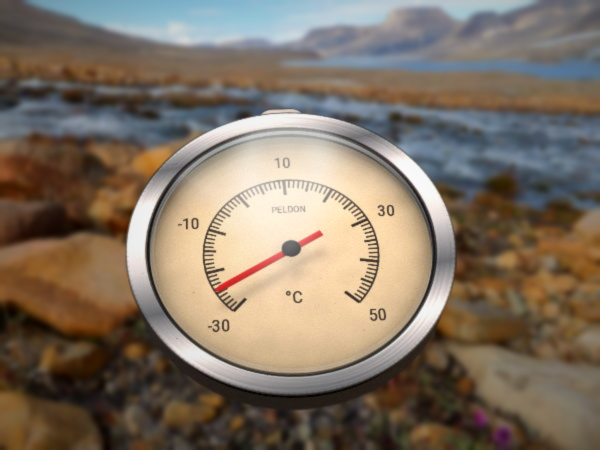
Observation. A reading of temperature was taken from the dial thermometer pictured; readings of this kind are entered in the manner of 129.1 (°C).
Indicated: -25 (°C)
